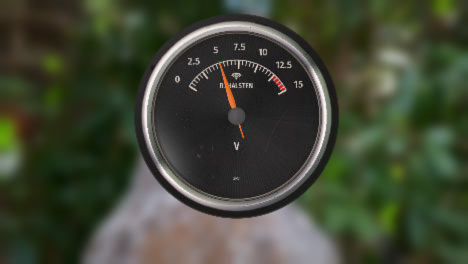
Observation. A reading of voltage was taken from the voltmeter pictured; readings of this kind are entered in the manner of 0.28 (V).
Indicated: 5 (V)
